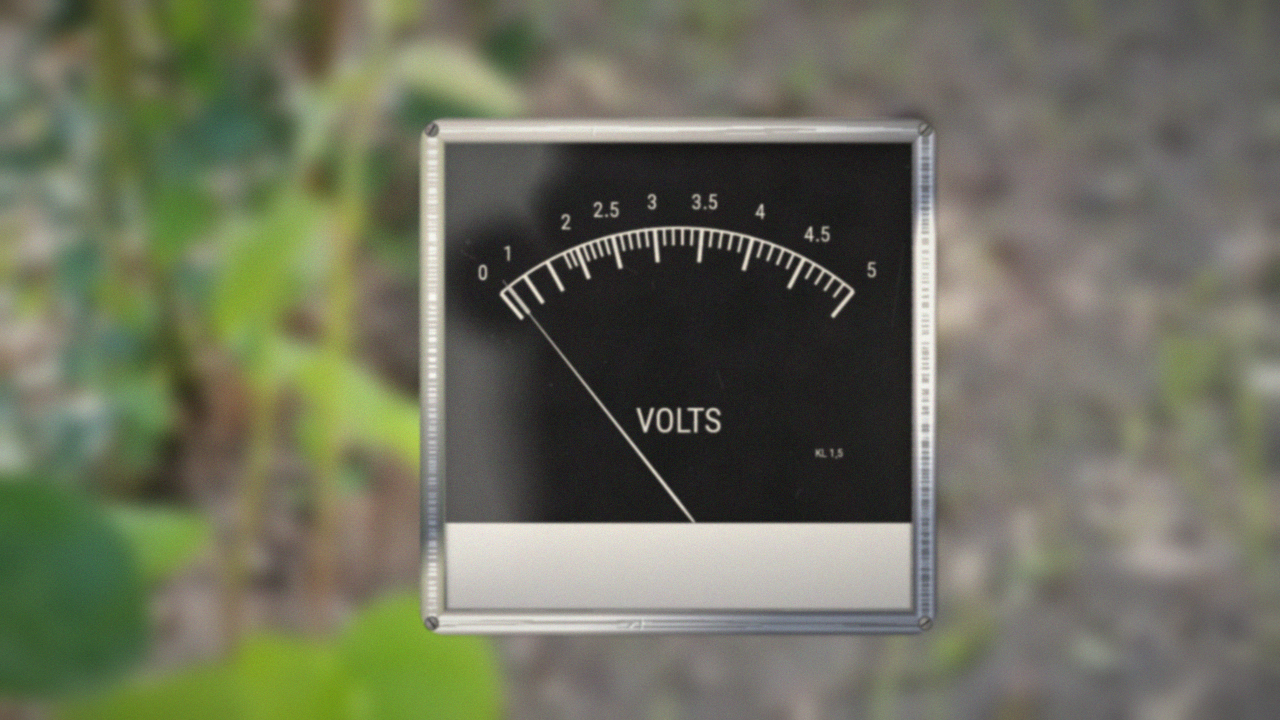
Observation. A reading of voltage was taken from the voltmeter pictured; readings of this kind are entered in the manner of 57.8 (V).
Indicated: 0.5 (V)
